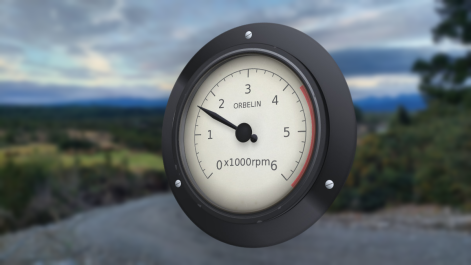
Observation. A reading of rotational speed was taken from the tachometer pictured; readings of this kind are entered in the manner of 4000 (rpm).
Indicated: 1600 (rpm)
